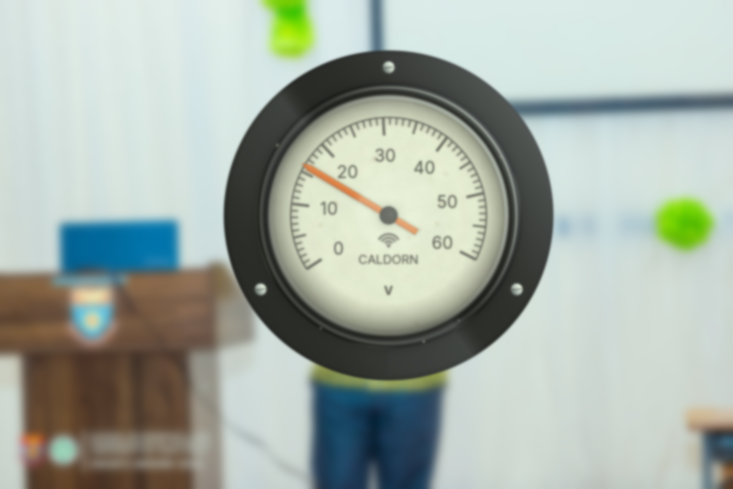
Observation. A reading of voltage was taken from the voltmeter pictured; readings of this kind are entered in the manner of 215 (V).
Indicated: 16 (V)
